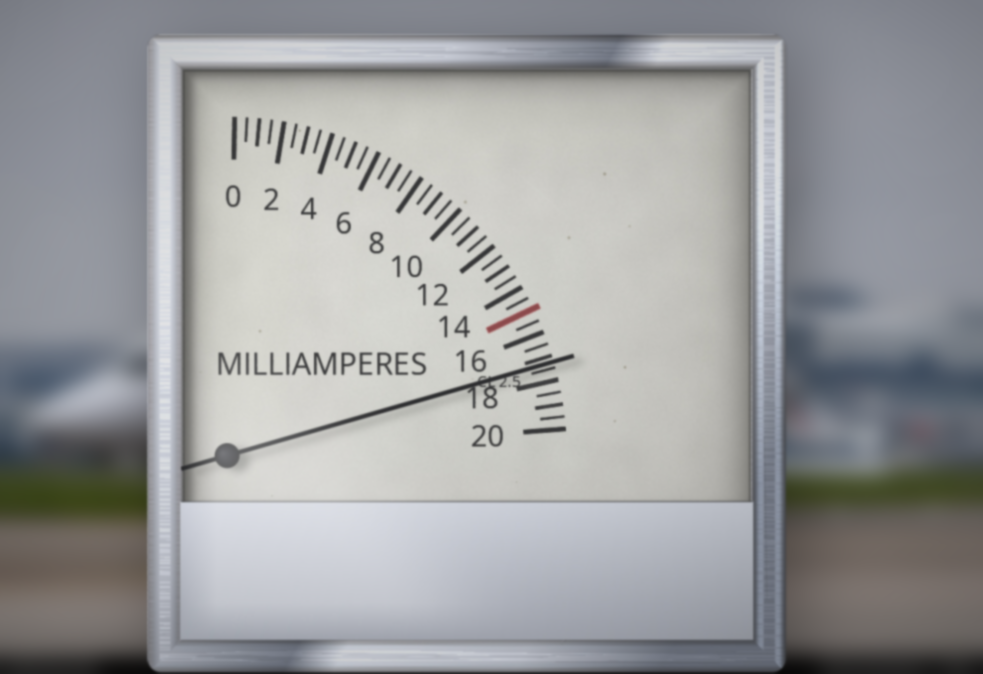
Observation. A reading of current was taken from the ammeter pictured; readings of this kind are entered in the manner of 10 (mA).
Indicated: 17.25 (mA)
